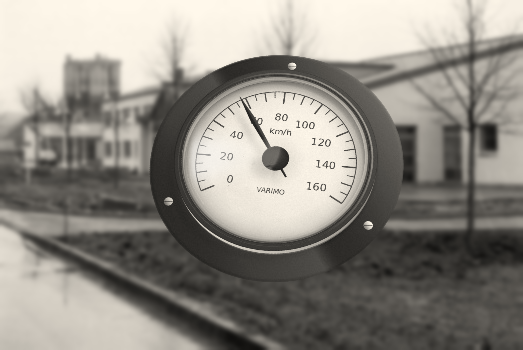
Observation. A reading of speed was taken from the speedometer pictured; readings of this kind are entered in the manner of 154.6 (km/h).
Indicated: 57.5 (km/h)
